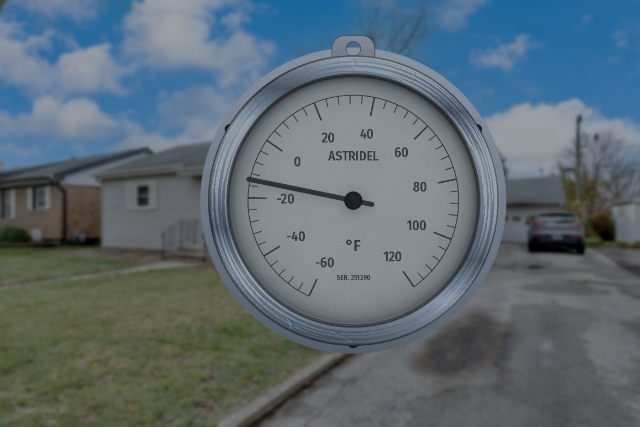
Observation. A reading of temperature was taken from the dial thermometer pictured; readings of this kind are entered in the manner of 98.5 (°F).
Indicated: -14 (°F)
